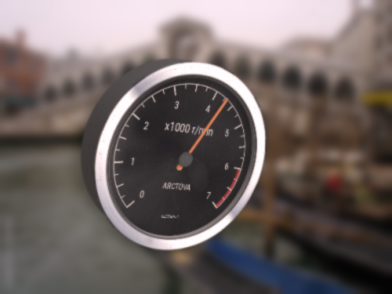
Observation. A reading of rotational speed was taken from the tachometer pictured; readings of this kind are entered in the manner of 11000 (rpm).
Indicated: 4250 (rpm)
